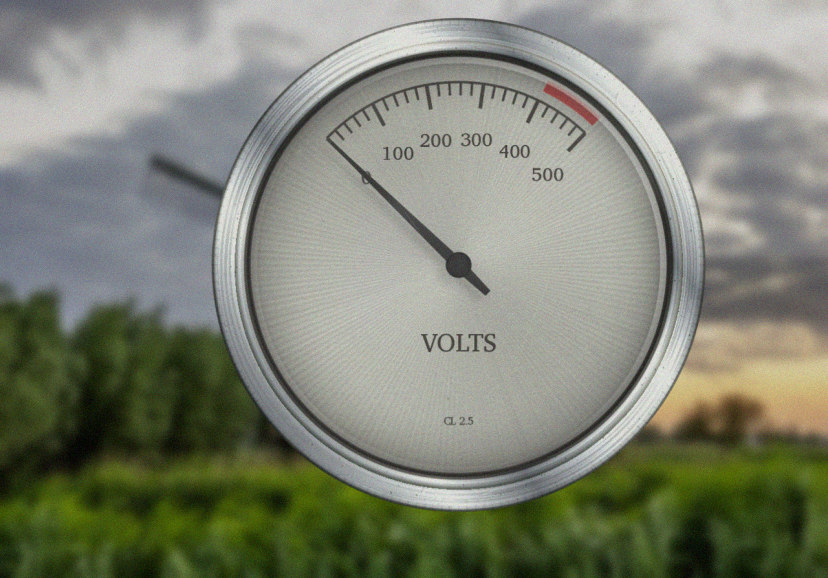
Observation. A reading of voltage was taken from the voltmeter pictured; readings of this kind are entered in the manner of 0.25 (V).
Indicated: 0 (V)
